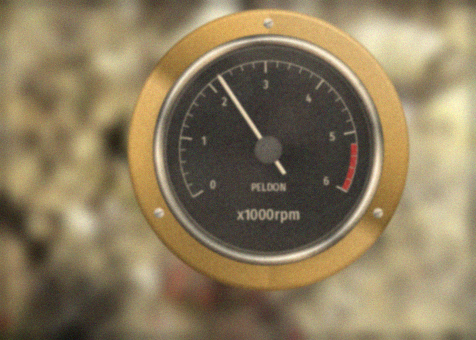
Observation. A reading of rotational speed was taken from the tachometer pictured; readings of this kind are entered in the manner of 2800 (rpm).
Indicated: 2200 (rpm)
